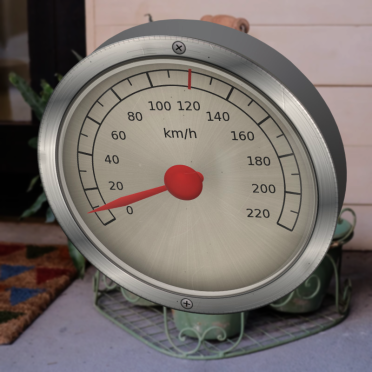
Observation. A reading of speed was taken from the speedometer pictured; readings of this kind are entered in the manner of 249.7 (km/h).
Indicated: 10 (km/h)
